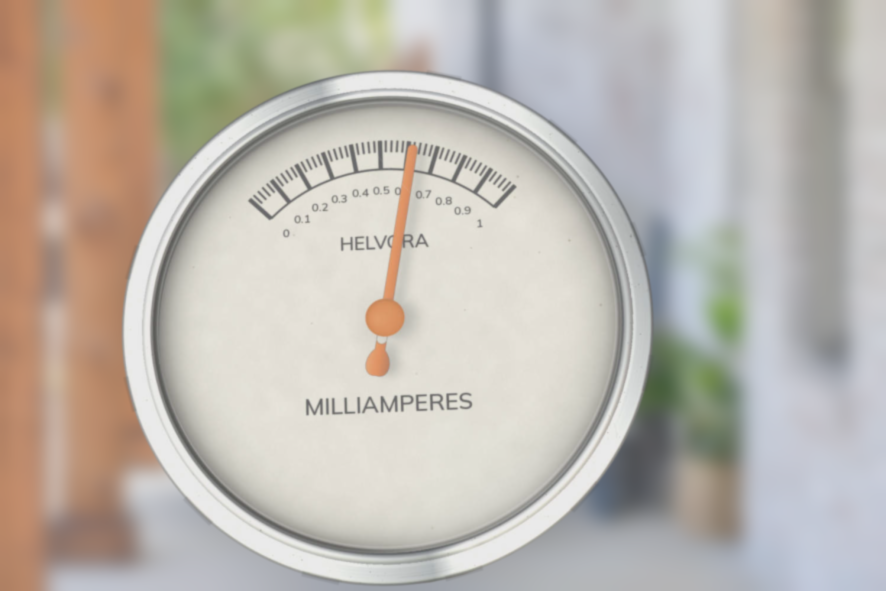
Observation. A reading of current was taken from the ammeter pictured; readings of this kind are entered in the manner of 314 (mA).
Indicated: 0.62 (mA)
